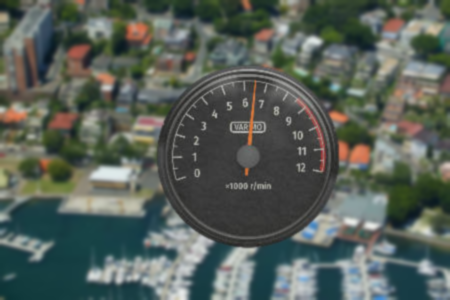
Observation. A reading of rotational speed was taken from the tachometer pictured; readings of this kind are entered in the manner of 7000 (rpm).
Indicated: 6500 (rpm)
